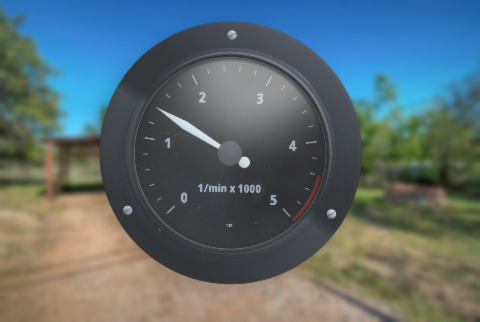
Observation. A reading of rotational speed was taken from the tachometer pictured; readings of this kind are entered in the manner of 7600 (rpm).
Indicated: 1400 (rpm)
